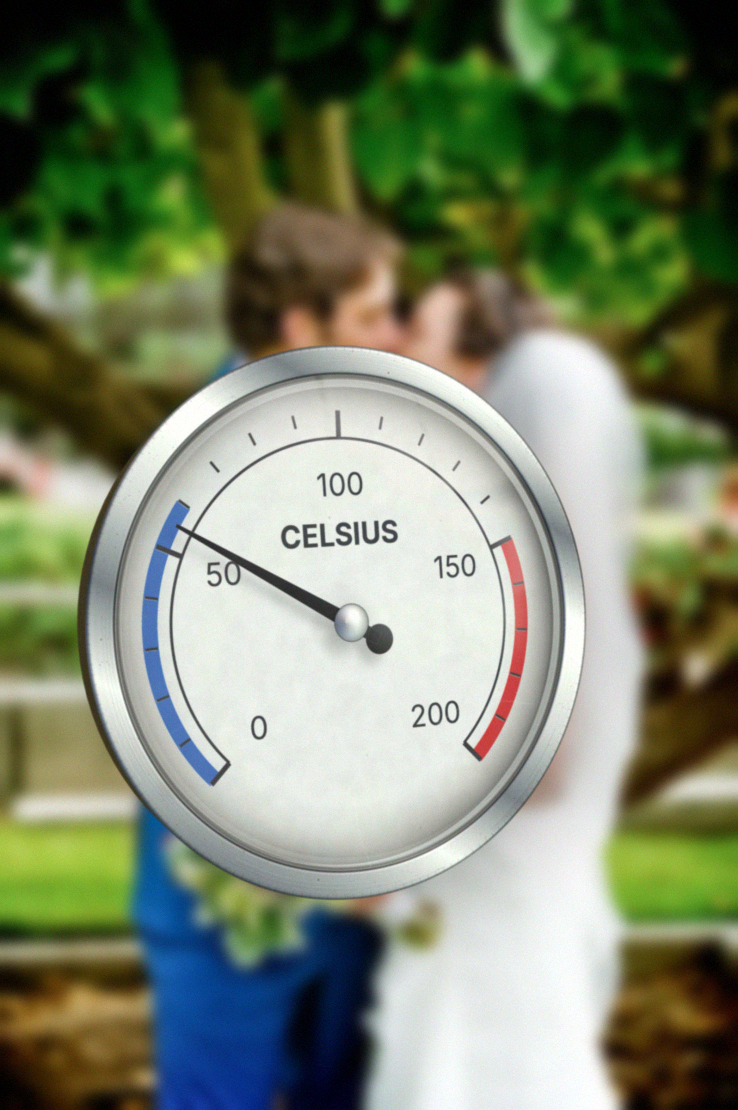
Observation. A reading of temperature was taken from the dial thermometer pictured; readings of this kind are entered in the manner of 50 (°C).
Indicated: 55 (°C)
